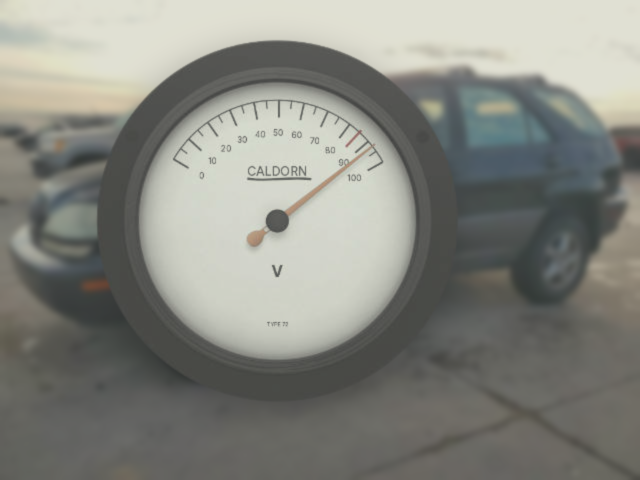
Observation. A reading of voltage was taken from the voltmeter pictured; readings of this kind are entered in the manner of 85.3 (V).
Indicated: 92.5 (V)
